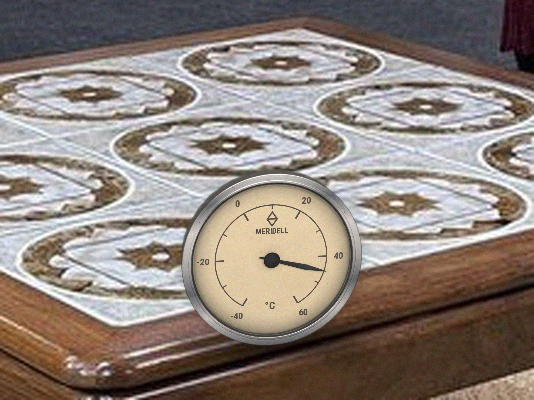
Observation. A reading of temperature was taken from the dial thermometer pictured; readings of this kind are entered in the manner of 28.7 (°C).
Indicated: 45 (°C)
